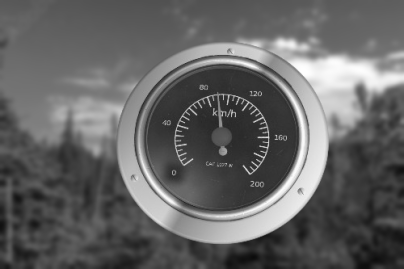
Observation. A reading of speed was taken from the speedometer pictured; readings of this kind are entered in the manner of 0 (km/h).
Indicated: 90 (km/h)
